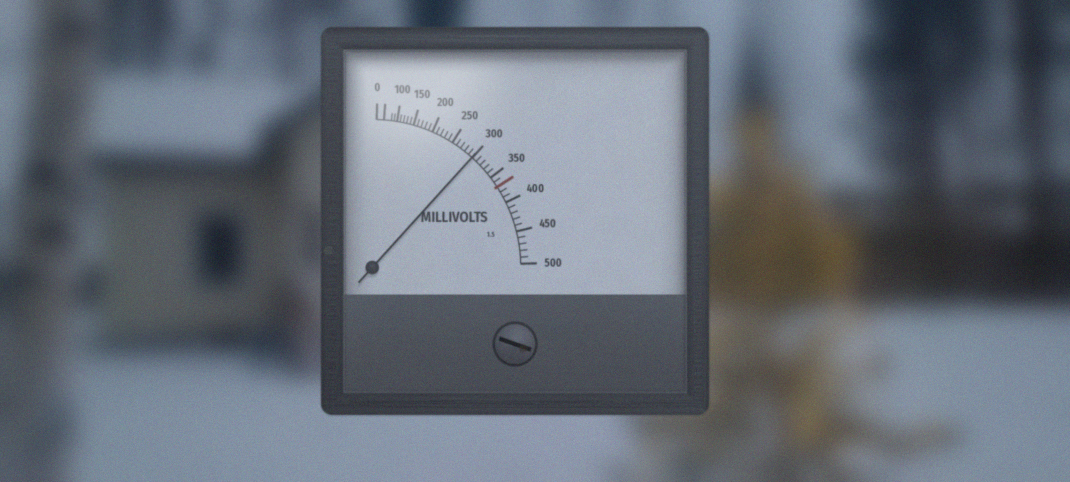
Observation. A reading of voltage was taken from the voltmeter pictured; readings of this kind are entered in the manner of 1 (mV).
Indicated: 300 (mV)
